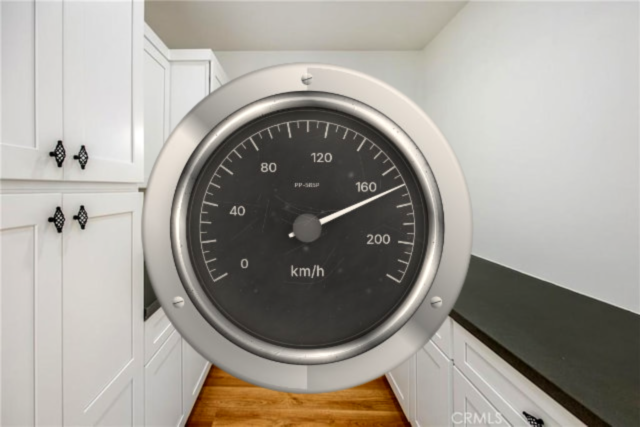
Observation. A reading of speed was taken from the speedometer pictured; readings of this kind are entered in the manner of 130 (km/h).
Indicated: 170 (km/h)
